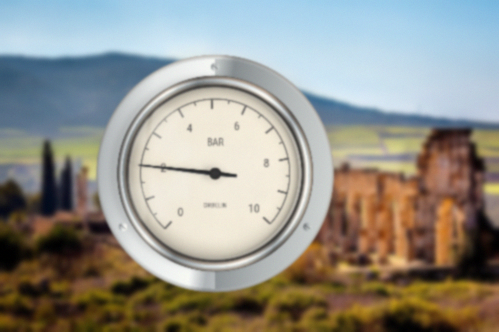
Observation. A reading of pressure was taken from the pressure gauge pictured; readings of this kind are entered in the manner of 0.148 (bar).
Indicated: 2 (bar)
